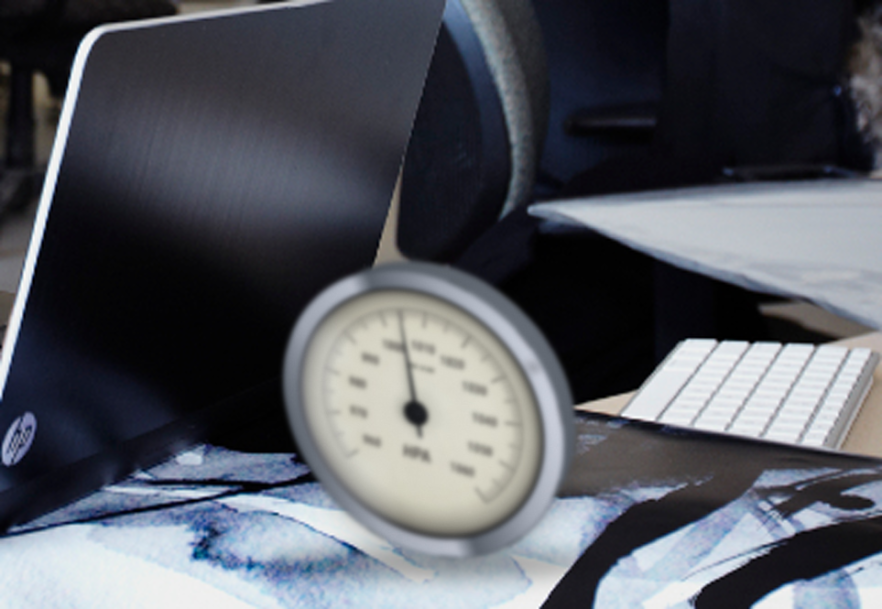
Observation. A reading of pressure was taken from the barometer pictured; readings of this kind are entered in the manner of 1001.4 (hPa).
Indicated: 1005 (hPa)
